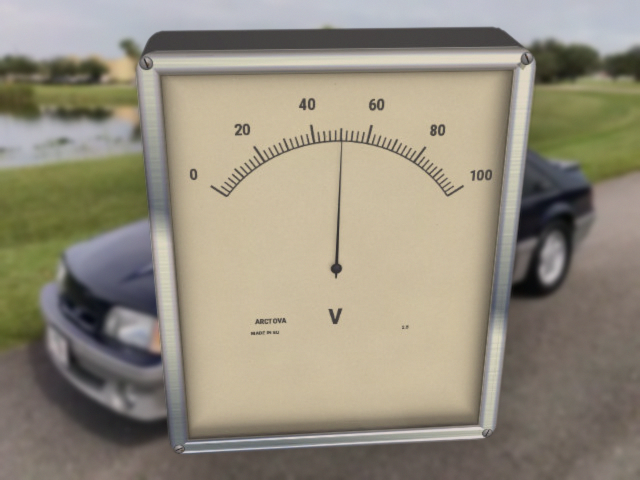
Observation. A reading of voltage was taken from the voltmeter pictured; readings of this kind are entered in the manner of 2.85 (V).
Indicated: 50 (V)
